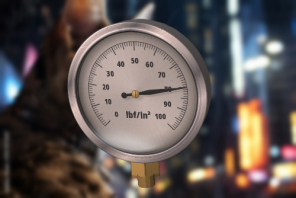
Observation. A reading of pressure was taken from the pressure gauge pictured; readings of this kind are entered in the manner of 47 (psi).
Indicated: 80 (psi)
